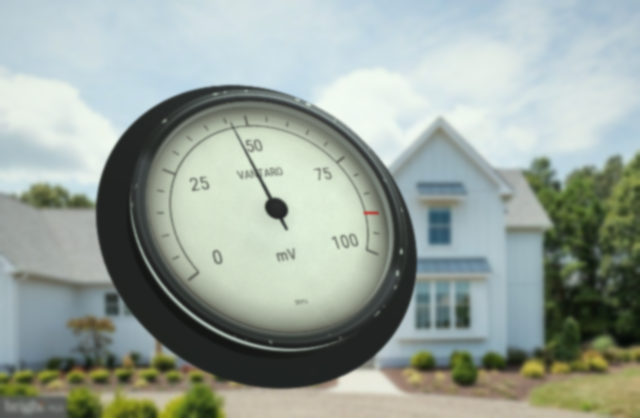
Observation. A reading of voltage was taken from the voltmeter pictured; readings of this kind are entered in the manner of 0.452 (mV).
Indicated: 45 (mV)
